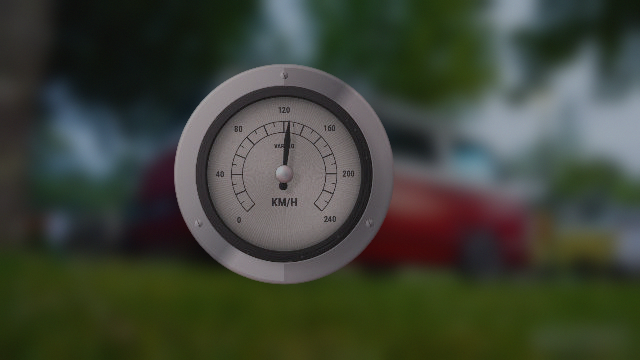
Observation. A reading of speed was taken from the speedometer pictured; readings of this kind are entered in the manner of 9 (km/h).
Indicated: 125 (km/h)
